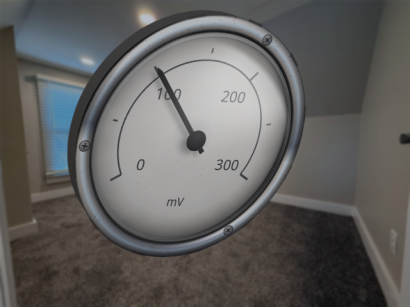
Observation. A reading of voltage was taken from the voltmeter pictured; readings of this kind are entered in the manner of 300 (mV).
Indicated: 100 (mV)
